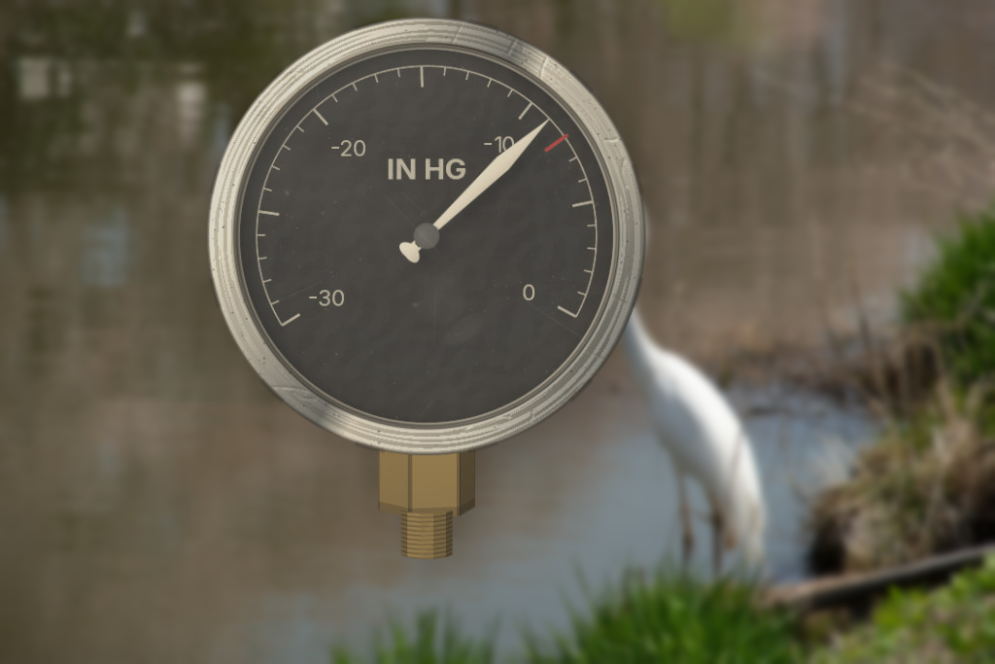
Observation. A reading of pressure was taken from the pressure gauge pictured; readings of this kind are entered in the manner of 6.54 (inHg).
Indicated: -9 (inHg)
